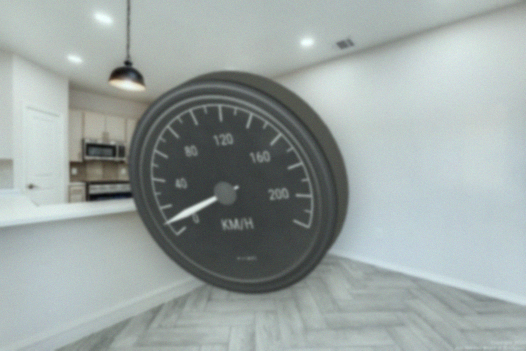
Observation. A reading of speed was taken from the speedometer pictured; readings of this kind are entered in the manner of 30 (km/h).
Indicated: 10 (km/h)
